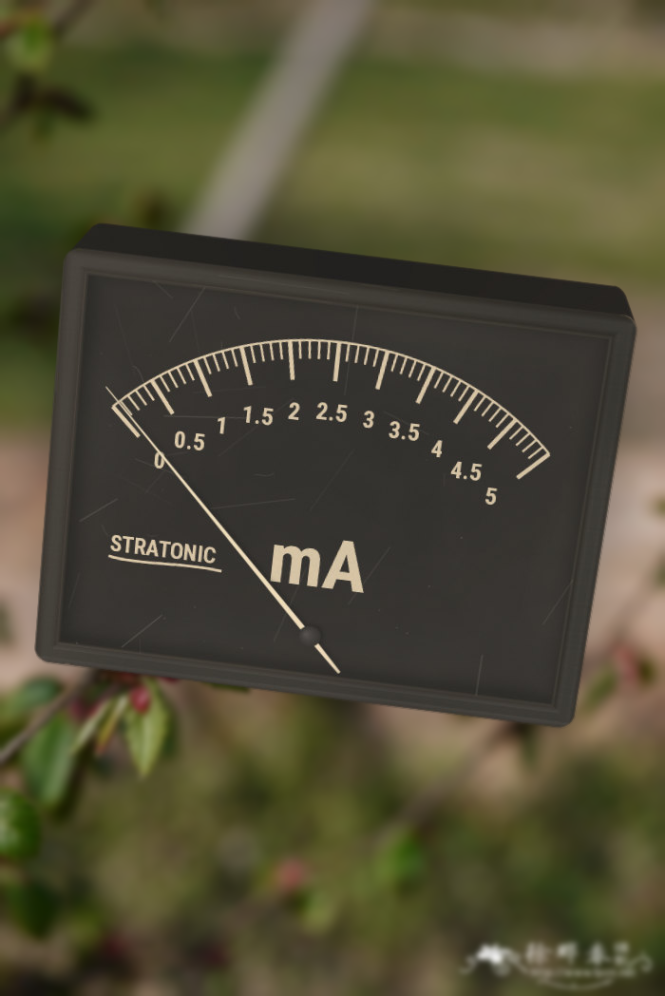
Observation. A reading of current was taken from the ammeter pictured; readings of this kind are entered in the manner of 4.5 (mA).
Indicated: 0.1 (mA)
